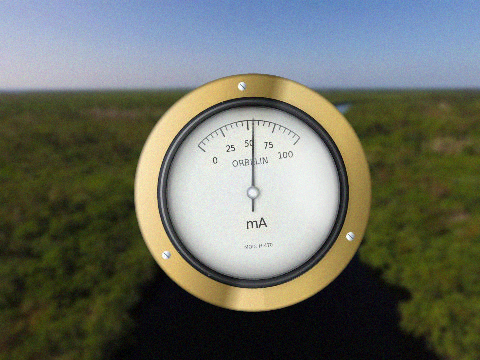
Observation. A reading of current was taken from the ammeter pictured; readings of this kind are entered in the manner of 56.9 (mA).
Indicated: 55 (mA)
